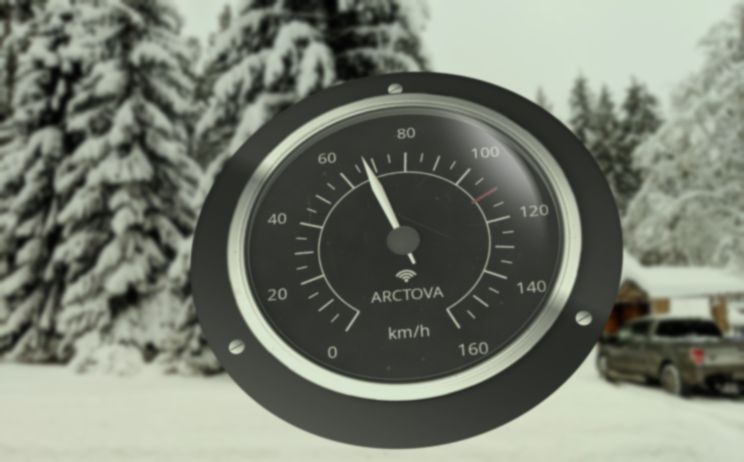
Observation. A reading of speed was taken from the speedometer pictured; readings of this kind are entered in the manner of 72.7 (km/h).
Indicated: 67.5 (km/h)
